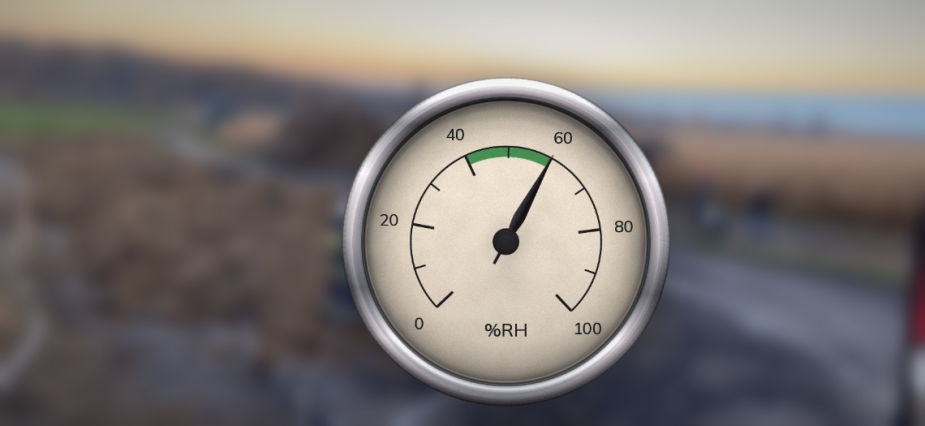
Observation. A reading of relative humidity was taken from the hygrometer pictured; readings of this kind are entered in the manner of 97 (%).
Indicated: 60 (%)
